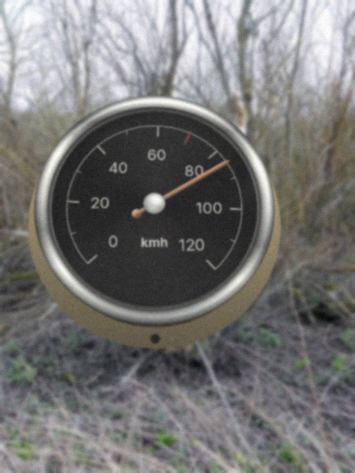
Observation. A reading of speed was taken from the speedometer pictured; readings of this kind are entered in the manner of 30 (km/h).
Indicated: 85 (km/h)
